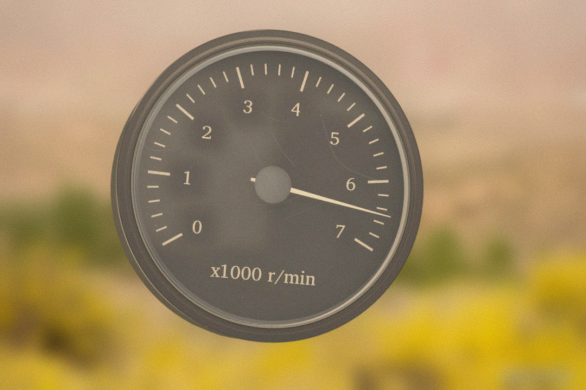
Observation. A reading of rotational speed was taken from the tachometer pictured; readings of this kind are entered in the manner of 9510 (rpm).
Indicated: 6500 (rpm)
